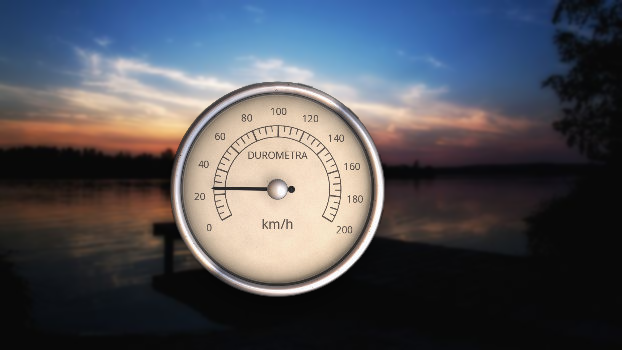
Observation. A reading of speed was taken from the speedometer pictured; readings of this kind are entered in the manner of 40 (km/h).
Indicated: 25 (km/h)
